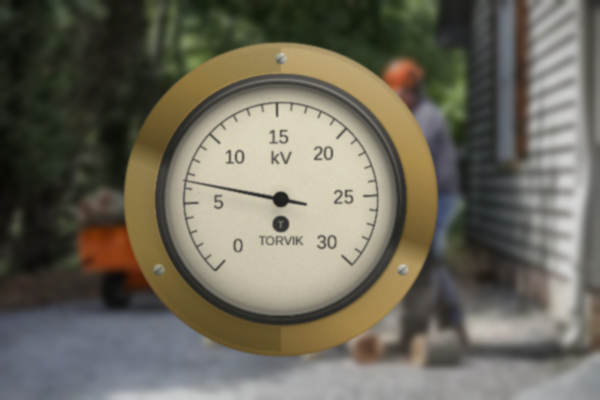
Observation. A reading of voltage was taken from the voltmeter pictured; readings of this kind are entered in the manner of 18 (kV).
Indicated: 6.5 (kV)
